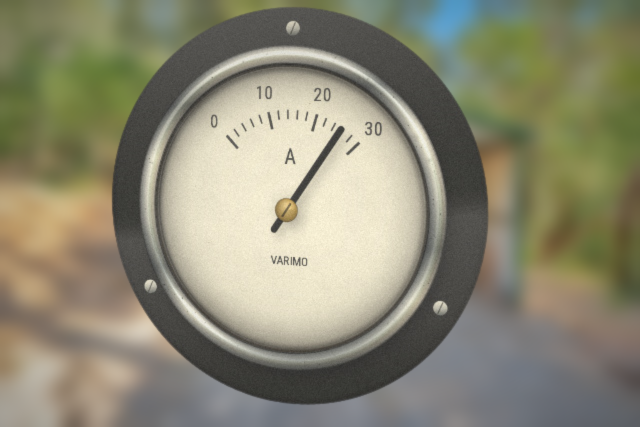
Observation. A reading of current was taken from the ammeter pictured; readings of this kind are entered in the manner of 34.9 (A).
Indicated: 26 (A)
